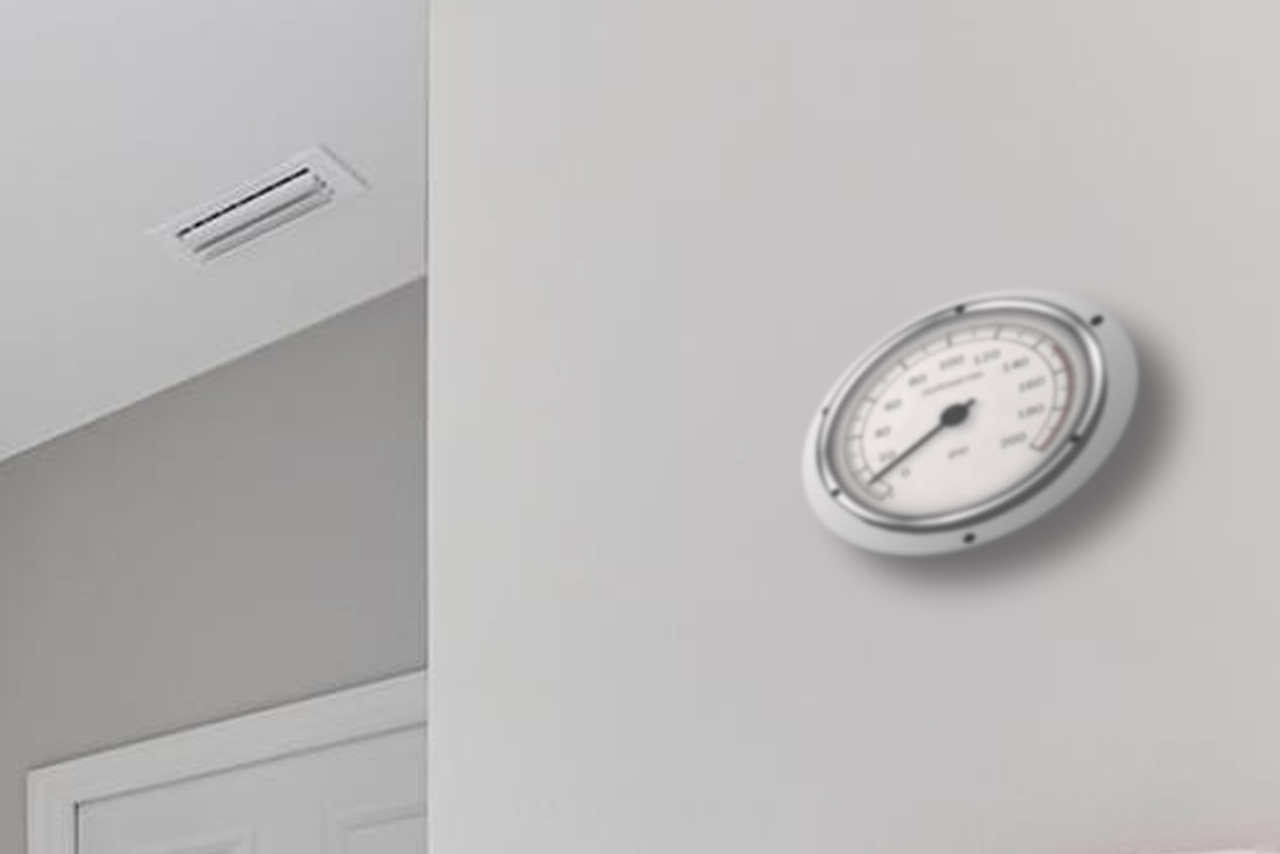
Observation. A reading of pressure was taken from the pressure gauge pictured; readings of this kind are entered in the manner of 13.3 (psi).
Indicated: 10 (psi)
